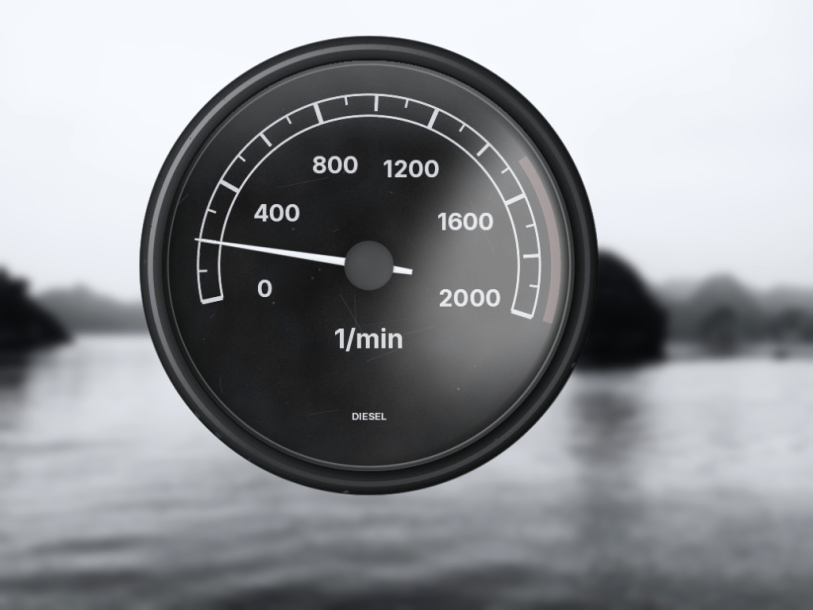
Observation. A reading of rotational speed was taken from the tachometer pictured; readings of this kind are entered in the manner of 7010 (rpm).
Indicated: 200 (rpm)
